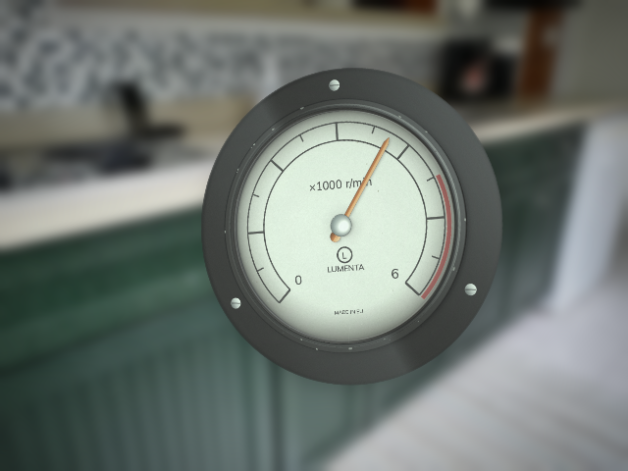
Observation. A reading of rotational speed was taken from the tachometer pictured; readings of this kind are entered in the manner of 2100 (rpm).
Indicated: 3750 (rpm)
